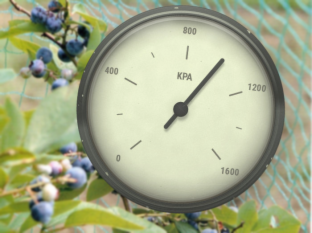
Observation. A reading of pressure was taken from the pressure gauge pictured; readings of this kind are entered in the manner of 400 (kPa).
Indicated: 1000 (kPa)
